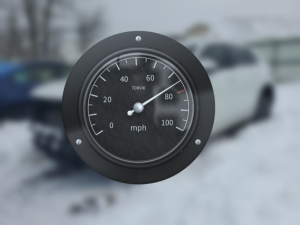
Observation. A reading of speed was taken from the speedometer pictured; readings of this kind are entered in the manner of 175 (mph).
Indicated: 75 (mph)
